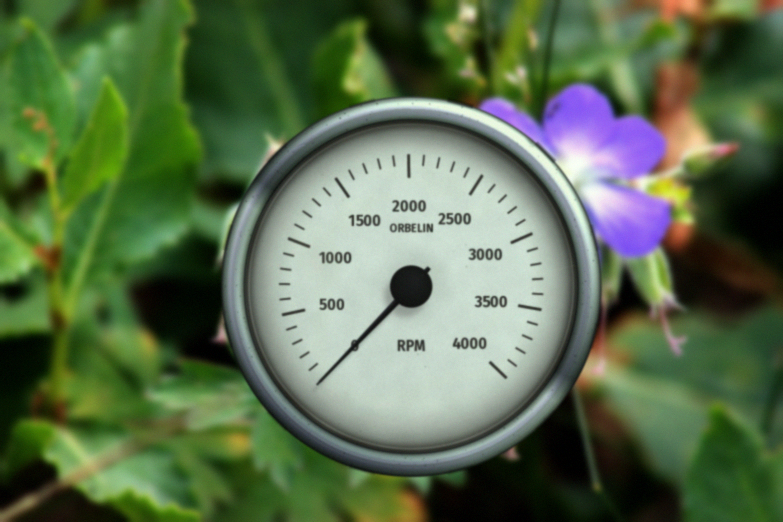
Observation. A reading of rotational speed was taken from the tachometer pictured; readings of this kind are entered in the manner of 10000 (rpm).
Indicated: 0 (rpm)
